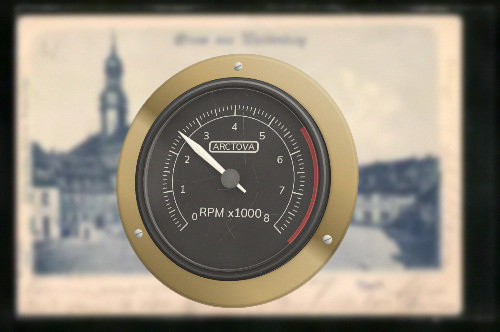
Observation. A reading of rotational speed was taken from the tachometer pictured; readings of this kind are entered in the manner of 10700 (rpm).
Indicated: 2500 (rpm)
